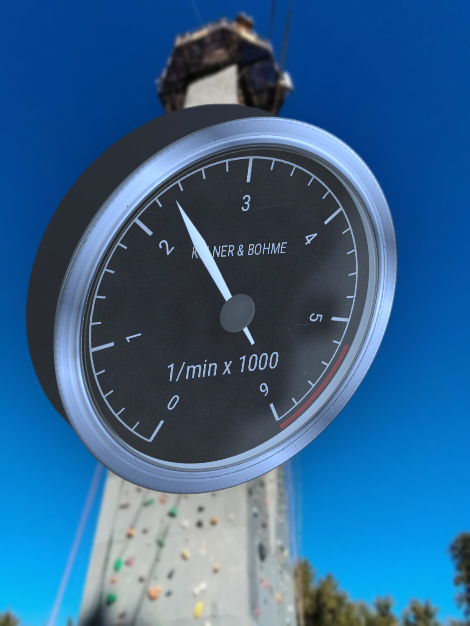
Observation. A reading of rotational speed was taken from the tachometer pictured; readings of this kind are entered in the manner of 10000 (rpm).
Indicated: 2300 (rpm)
